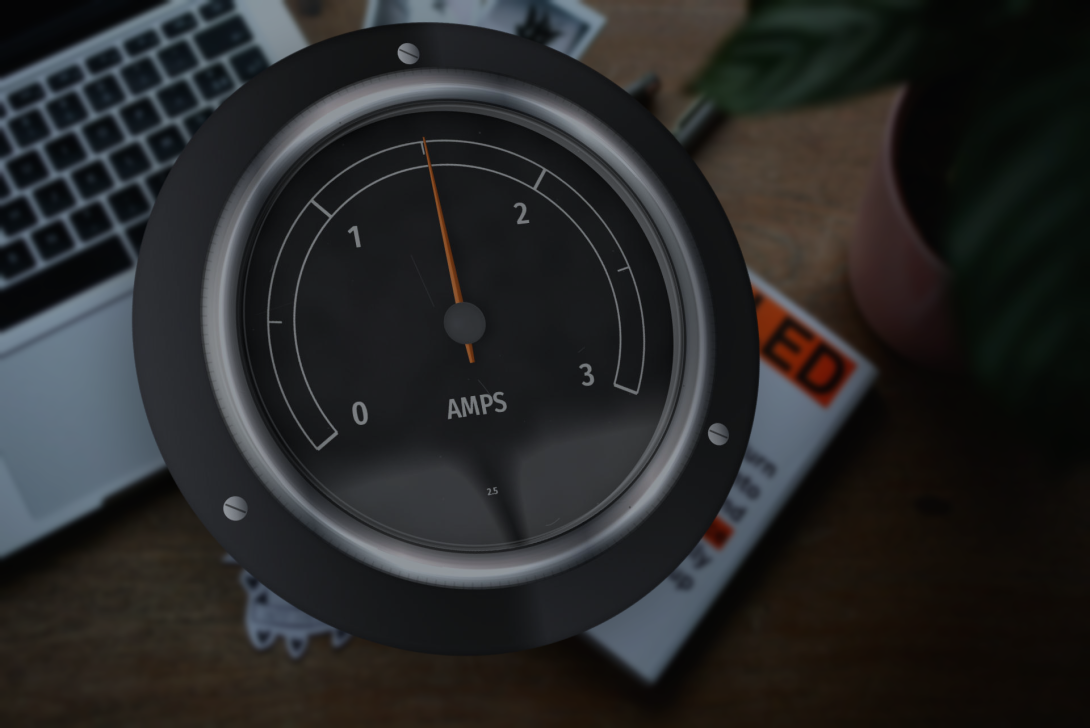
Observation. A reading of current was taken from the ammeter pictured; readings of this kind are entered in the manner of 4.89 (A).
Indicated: 1.5 (A)
